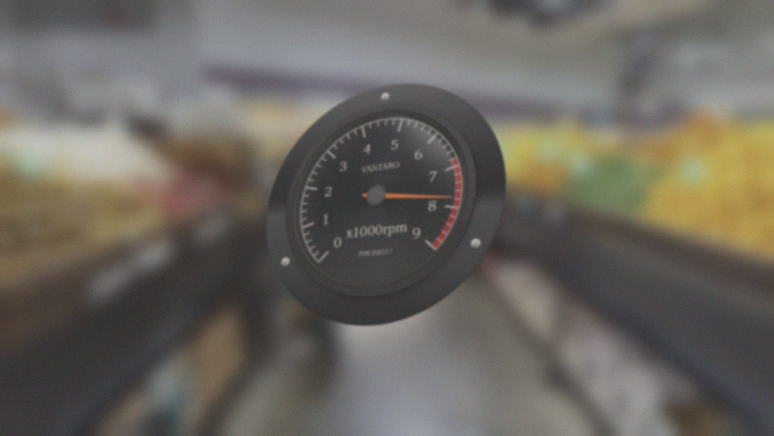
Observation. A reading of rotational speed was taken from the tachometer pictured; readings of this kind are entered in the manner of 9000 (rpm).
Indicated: 7800 (rpm)
